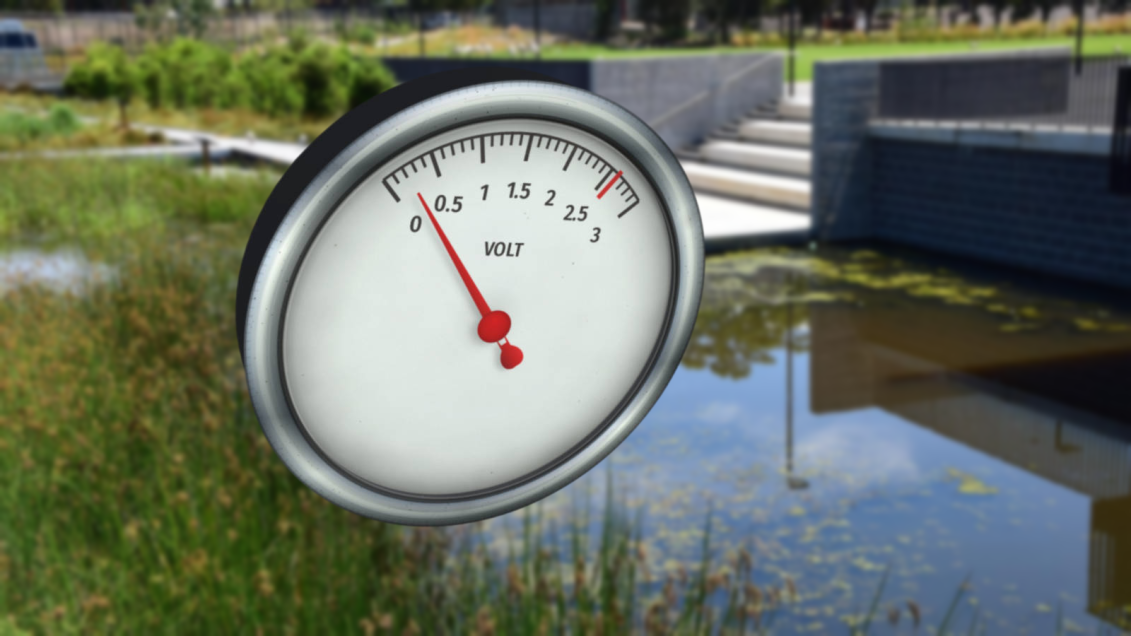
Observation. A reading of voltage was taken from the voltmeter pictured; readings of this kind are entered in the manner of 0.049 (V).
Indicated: 0.2 (V)
